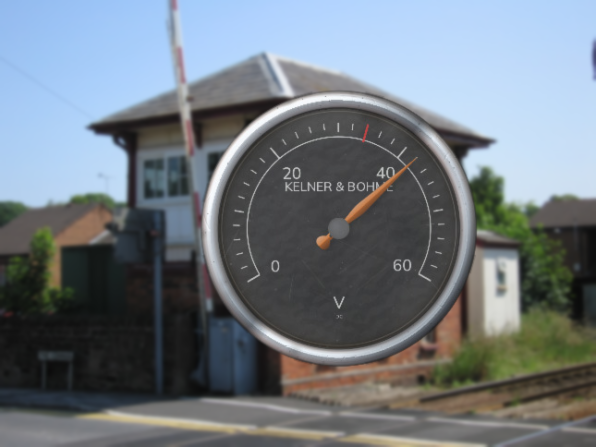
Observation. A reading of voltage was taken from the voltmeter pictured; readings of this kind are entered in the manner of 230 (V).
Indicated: 42 (V)
